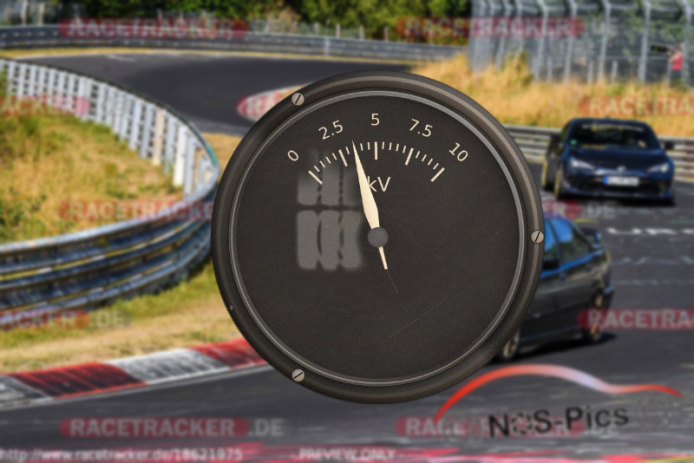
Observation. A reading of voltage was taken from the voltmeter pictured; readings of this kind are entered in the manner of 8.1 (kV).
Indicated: 3.5 (kV)
